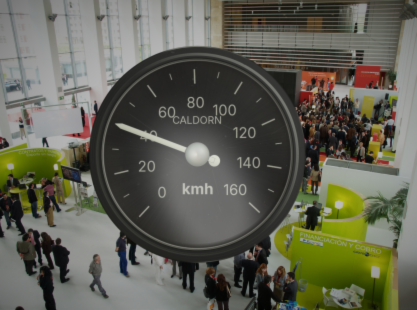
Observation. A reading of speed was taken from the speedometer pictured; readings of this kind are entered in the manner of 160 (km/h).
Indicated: 40 (km/h)
